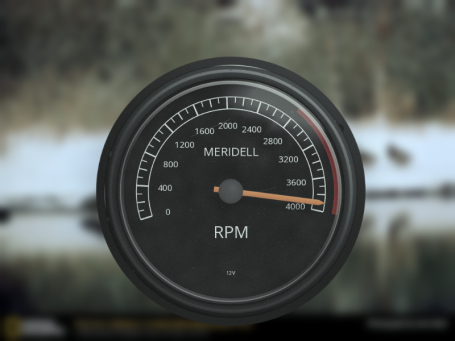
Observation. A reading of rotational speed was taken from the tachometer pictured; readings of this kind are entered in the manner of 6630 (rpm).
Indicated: 3900 (rpm)
